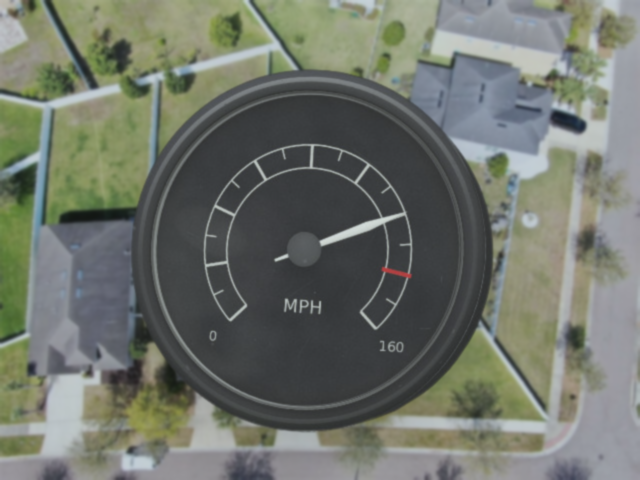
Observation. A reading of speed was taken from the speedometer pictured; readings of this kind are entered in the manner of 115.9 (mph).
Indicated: 120 (mph)
